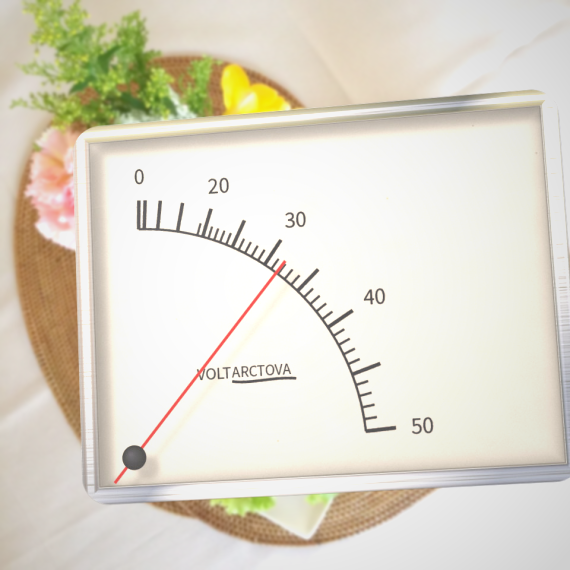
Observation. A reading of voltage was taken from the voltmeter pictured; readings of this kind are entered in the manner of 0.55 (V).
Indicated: 32 (V)
